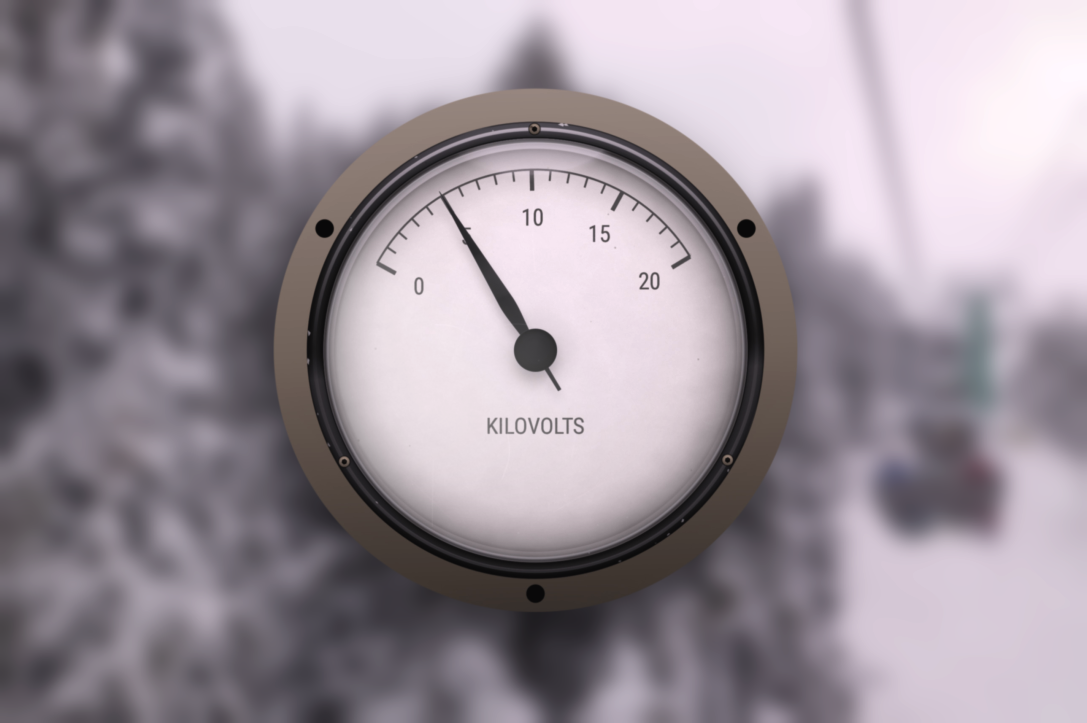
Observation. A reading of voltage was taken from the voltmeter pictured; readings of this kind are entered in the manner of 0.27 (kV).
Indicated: 5 (kV)
